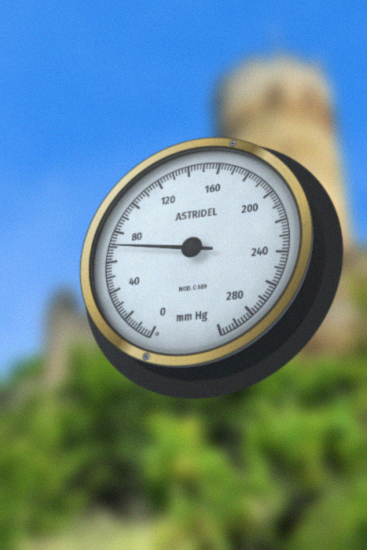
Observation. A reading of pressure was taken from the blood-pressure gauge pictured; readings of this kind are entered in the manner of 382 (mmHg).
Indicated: 70 (mmHg)
